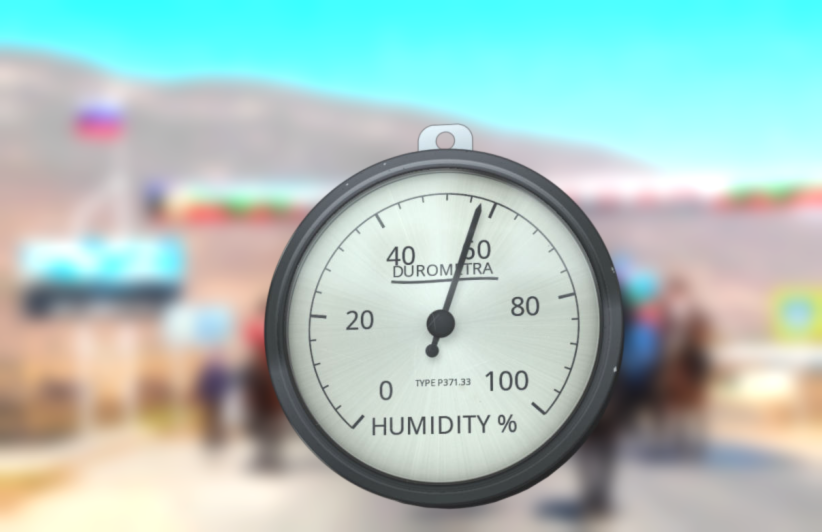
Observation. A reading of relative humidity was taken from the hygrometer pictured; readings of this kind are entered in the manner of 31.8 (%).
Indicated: 58 (%)
